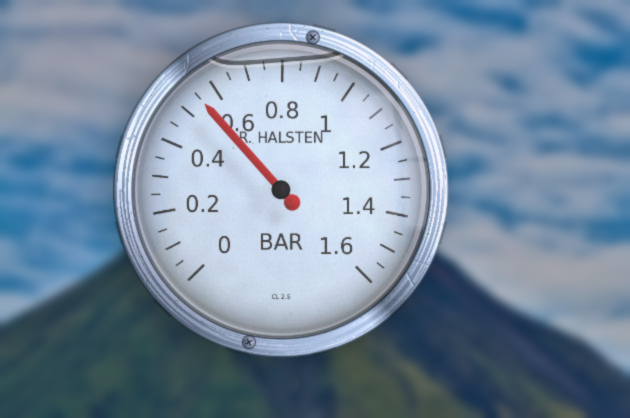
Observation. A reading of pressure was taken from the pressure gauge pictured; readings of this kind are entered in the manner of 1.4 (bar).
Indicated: 0.55 (bar)
